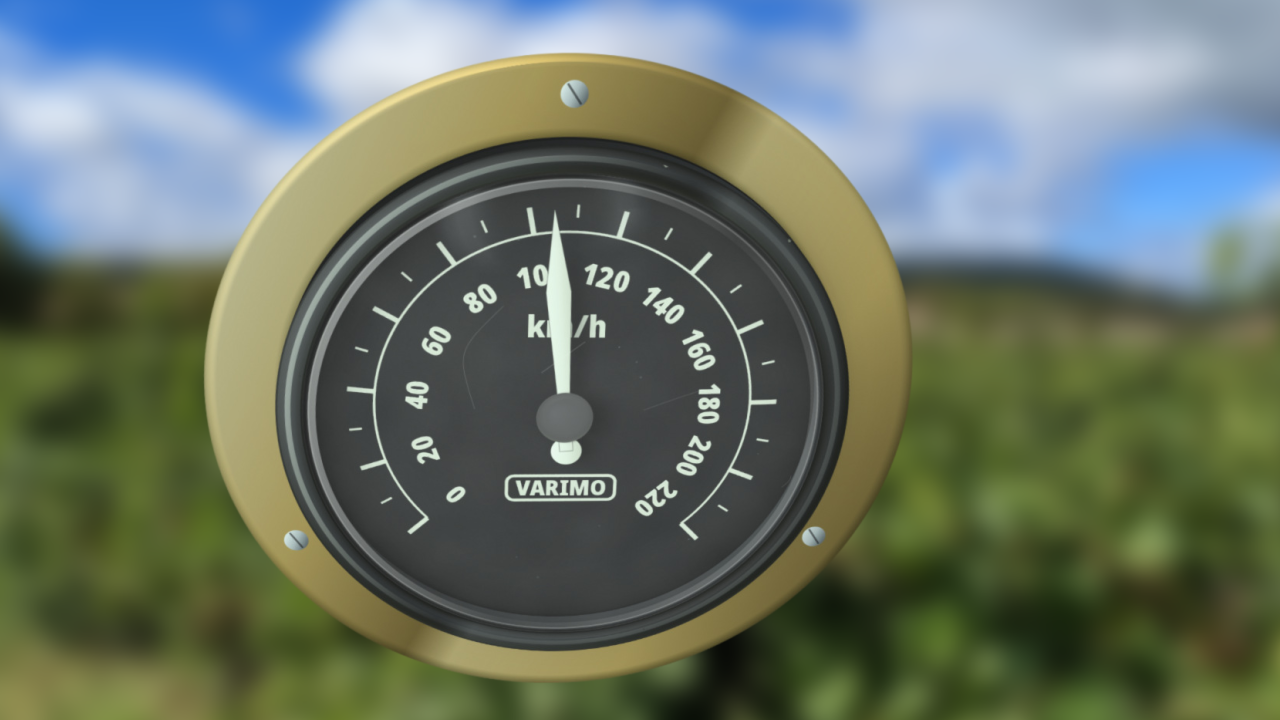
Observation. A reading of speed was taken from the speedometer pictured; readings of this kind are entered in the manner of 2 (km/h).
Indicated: 105 (km/h)
